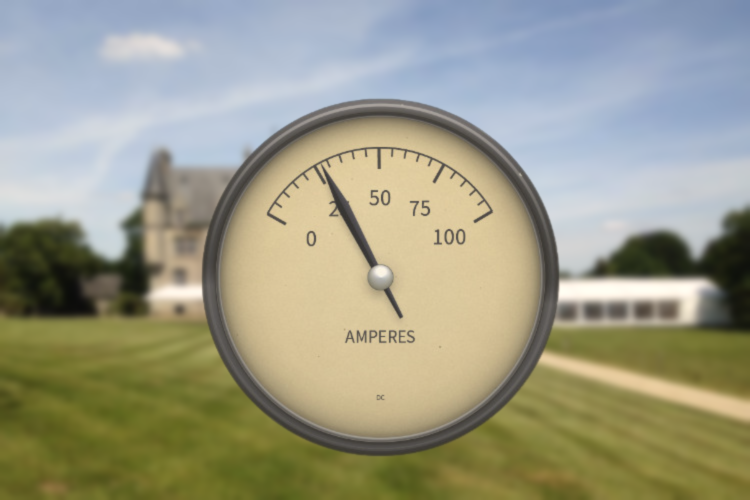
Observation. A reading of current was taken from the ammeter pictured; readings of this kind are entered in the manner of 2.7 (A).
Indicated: 27.5 (A)
